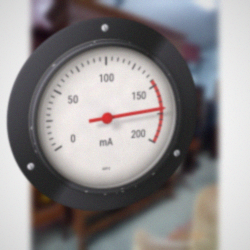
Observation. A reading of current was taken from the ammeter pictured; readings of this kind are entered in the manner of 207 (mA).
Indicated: 170 (mA)
